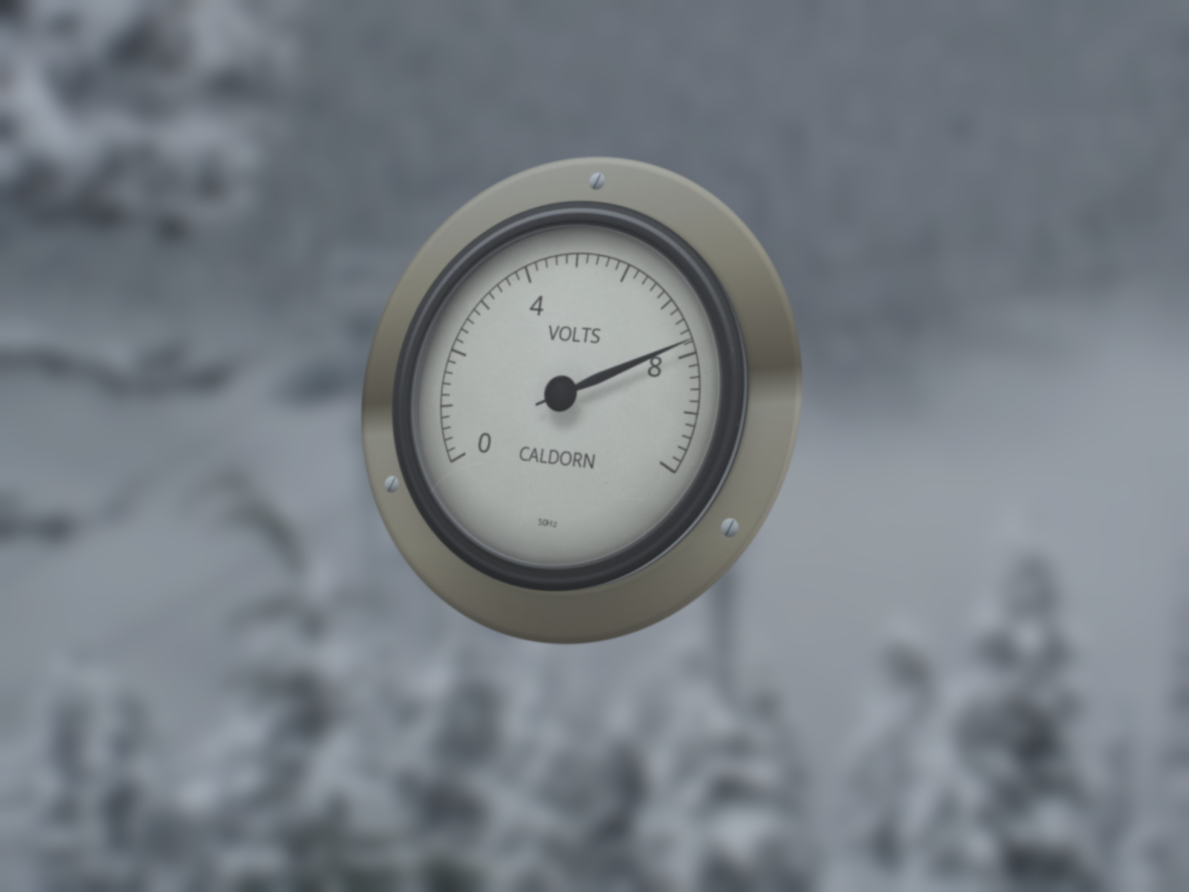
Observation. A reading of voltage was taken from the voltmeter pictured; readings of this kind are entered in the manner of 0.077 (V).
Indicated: 7.8 (V)
